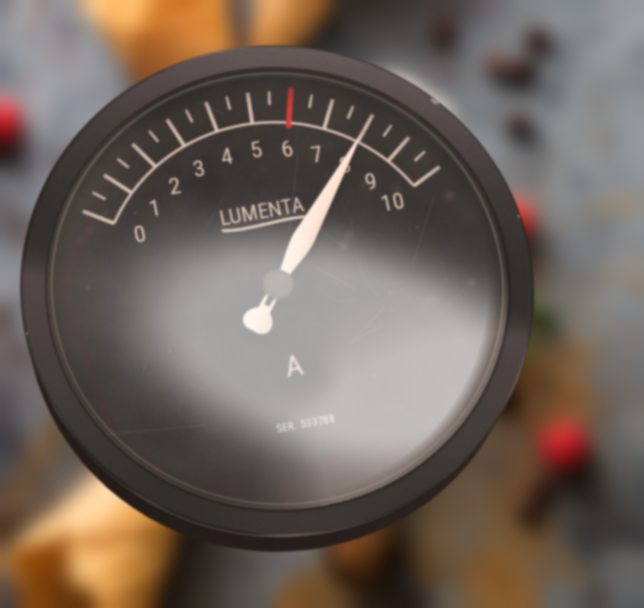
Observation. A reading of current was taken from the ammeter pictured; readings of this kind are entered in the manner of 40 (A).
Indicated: 8 (A)
